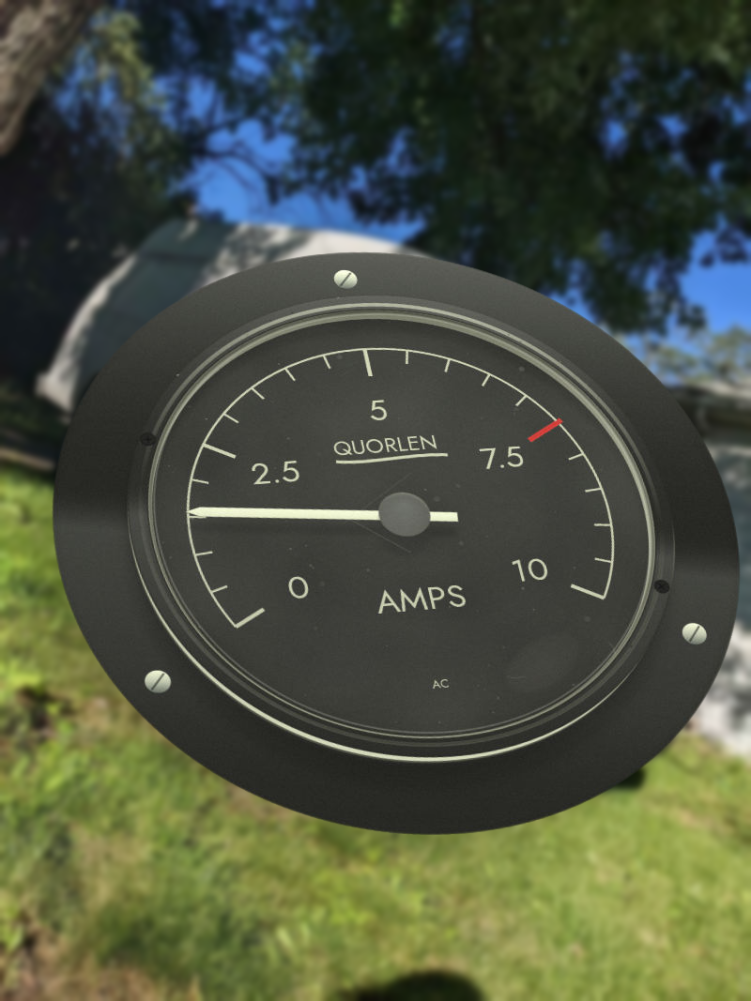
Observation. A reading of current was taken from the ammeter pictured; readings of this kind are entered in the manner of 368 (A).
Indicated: 1.5 (A)
